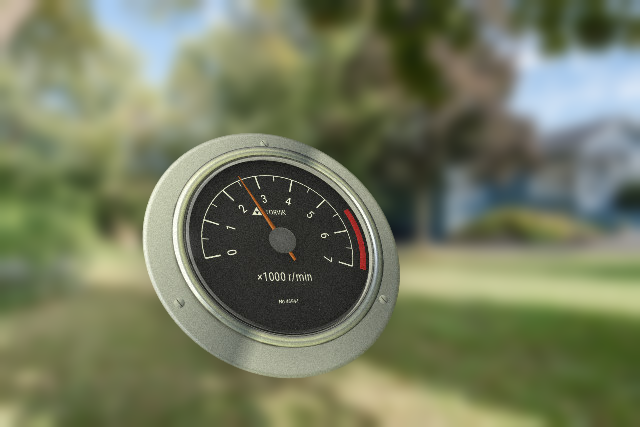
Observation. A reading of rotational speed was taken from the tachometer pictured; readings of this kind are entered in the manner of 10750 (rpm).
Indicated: 2500 (rpm)
